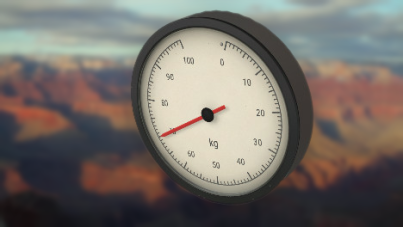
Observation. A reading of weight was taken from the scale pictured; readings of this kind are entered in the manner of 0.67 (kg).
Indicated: 70 (kg)
